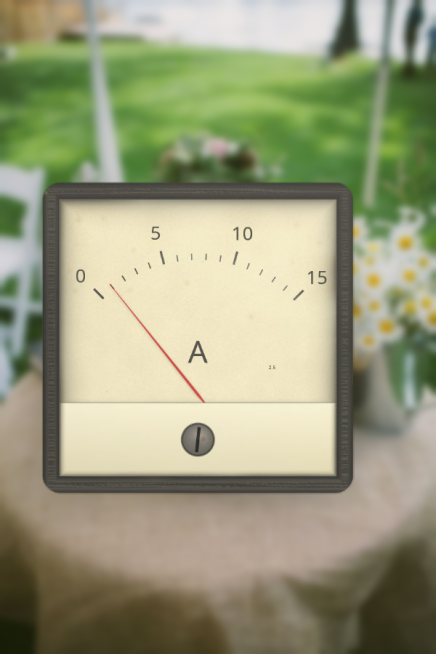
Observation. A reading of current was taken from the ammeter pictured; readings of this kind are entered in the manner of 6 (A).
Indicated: 1 (A)
